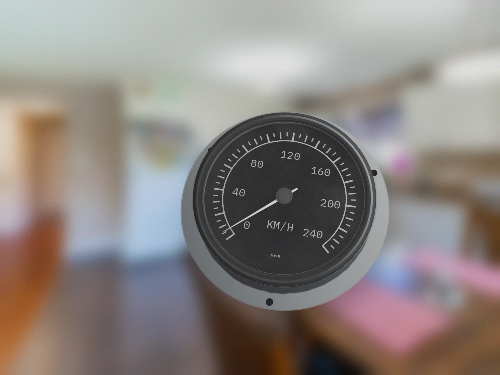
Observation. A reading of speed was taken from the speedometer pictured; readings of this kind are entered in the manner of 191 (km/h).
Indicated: 5 (km/h)
